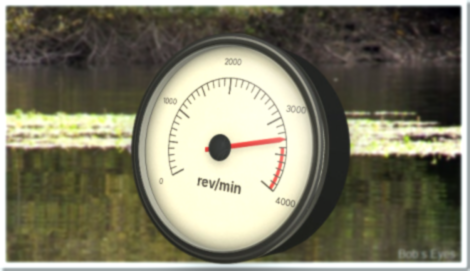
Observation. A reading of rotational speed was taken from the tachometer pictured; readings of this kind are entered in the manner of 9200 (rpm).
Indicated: 3300 (rpm)
